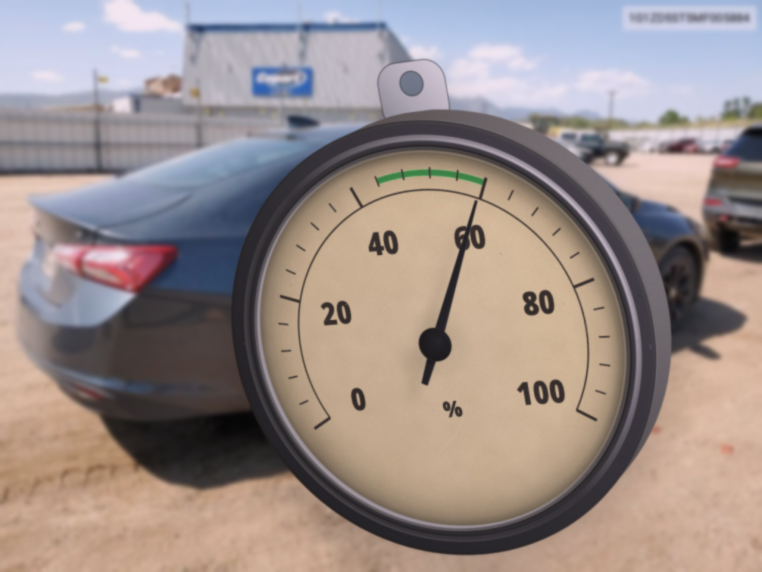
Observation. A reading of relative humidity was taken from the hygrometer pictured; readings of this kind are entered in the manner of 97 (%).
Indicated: 60 (%)
